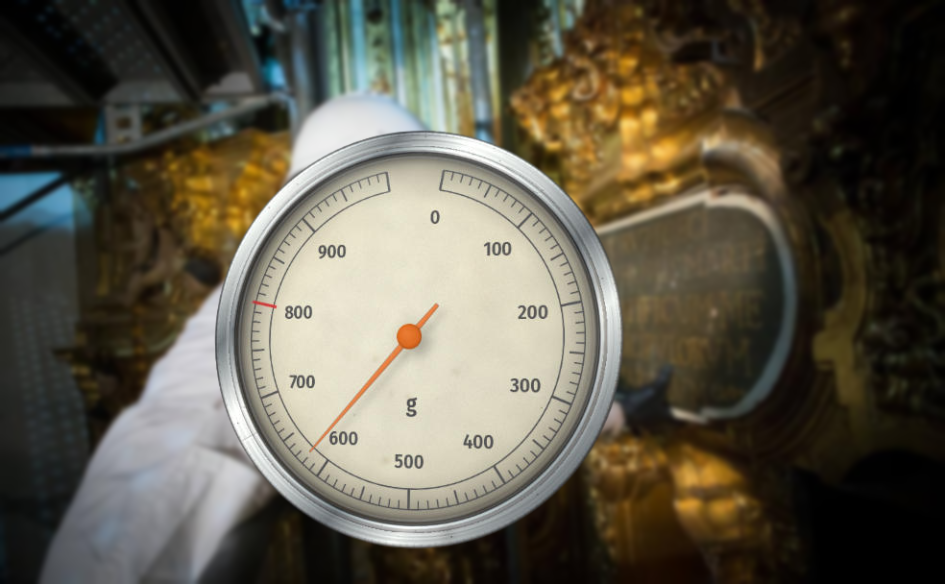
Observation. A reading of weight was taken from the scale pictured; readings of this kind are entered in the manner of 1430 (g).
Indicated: 620 (g)
